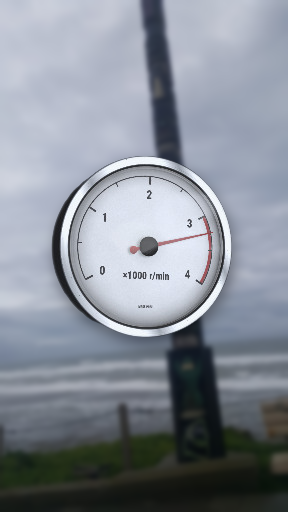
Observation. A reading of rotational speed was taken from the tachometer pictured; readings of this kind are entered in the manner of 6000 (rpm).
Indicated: 3250 (rpm)
